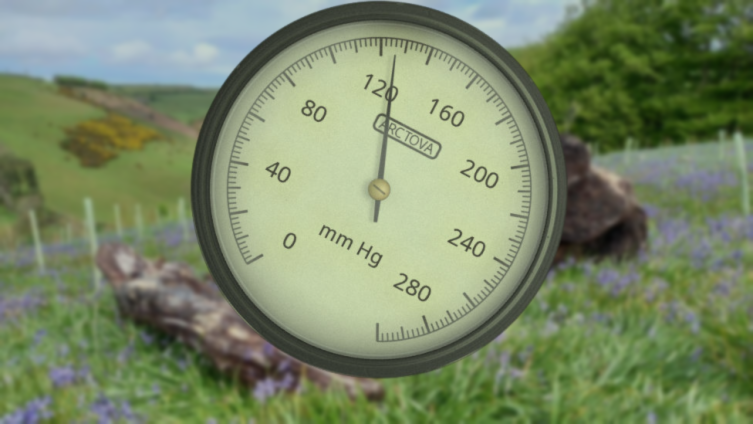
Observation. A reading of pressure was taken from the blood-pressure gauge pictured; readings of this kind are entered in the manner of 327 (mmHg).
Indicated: 126 (mmHg)
